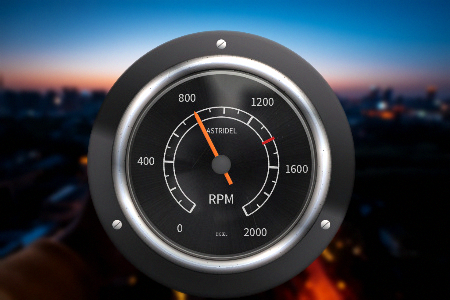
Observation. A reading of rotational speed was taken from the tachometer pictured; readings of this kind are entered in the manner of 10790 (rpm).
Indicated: 800 (rpm)
